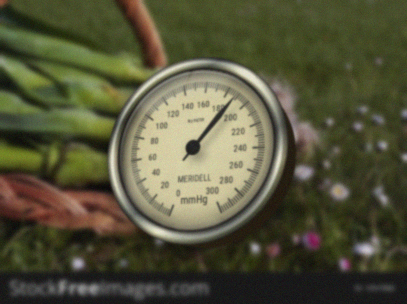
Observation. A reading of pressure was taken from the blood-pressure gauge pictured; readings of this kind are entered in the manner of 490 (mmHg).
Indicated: 190 (mmHg)
